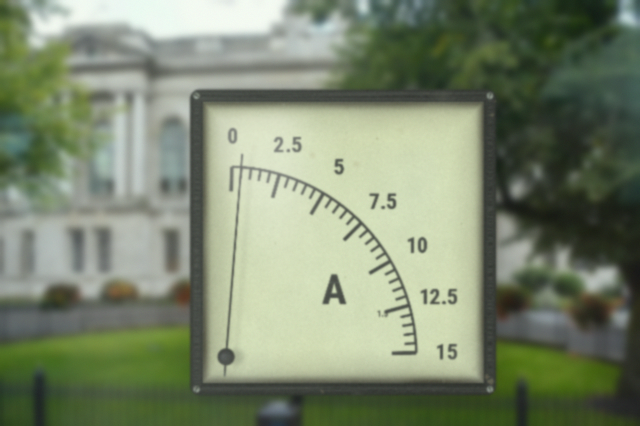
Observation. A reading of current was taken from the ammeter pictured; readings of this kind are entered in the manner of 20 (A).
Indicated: 0.5 (A)
